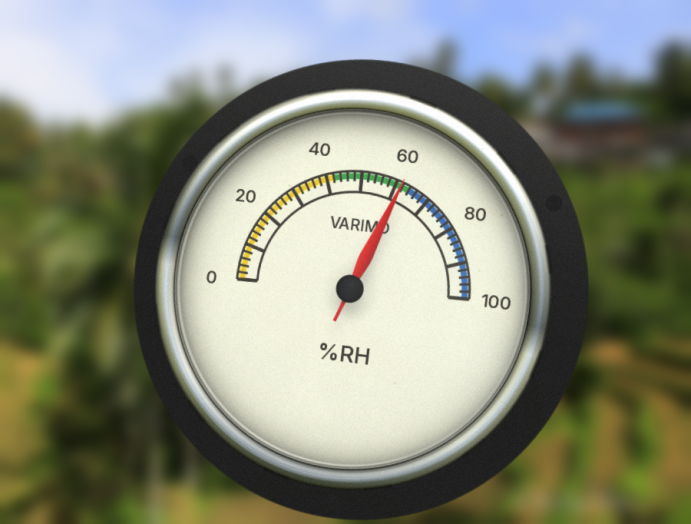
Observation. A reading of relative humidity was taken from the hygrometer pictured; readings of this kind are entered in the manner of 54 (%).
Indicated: 62 (%)
